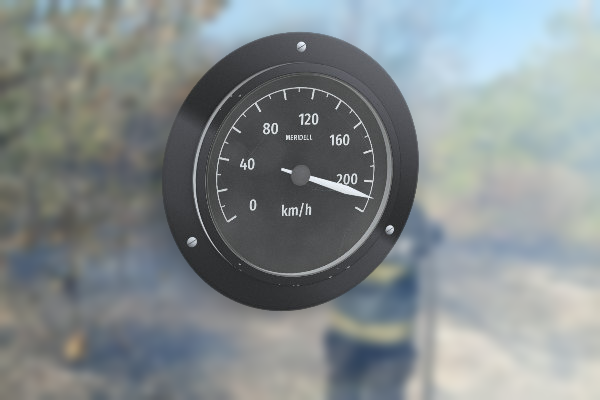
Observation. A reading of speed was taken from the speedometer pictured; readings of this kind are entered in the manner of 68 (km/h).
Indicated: 210 (km/h)
